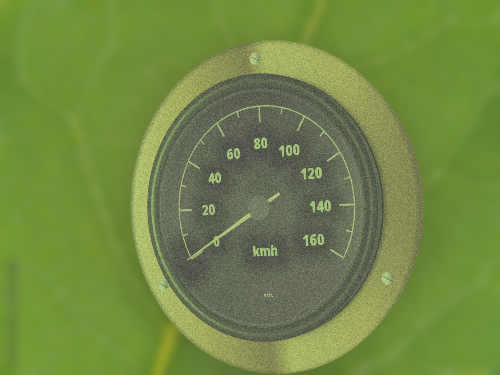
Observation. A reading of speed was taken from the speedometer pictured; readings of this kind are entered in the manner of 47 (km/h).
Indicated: 0 (km/h)
